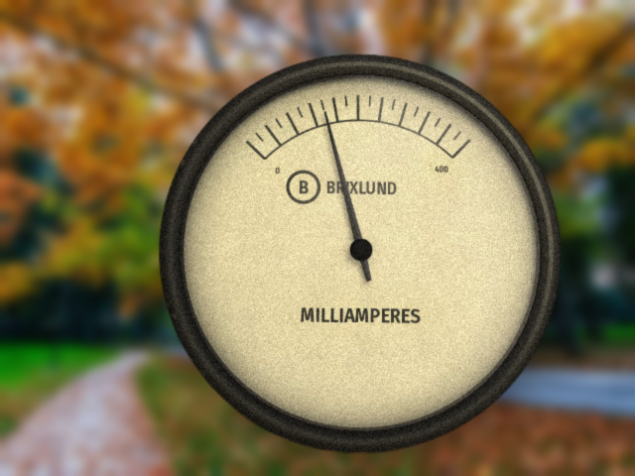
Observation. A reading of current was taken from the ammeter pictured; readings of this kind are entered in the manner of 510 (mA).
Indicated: 140 (mA)
